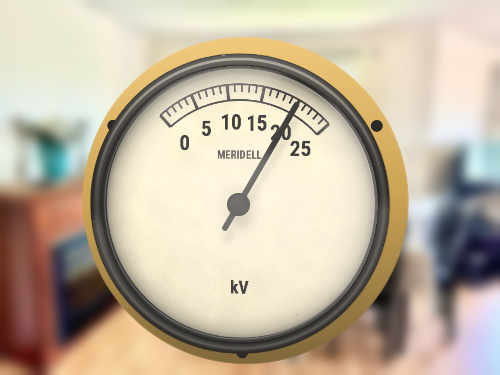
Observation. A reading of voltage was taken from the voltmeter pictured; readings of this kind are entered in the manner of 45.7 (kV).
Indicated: 20 (kV)
